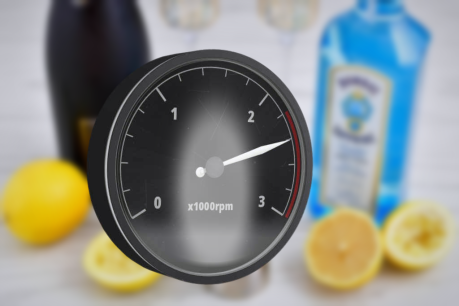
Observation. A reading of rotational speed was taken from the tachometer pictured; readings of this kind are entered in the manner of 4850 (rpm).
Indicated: 2400 (rpm)
